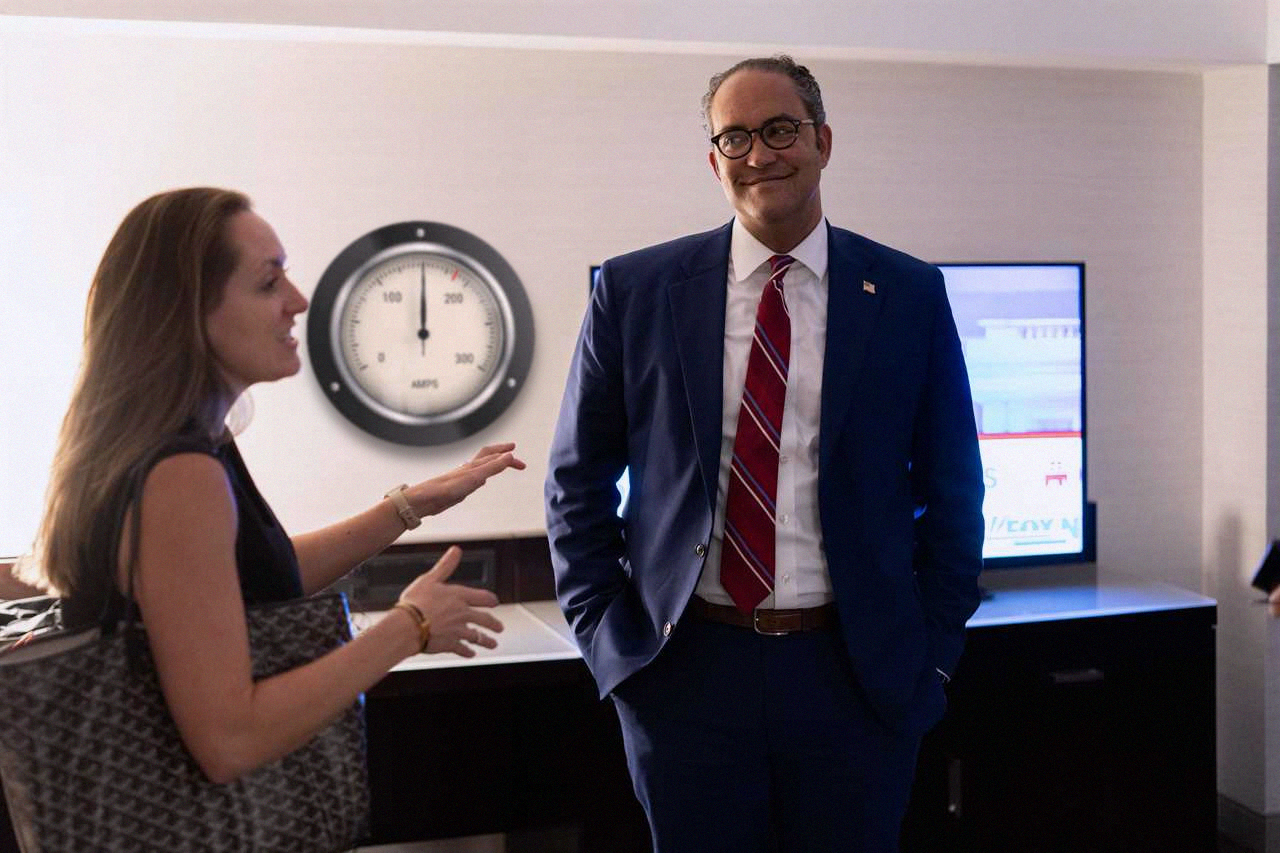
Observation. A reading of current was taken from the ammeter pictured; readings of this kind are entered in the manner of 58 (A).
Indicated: 150 (A)
